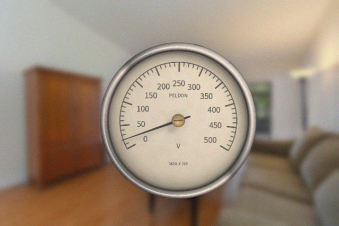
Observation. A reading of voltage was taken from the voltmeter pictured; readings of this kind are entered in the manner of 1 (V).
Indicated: 20 (V)
